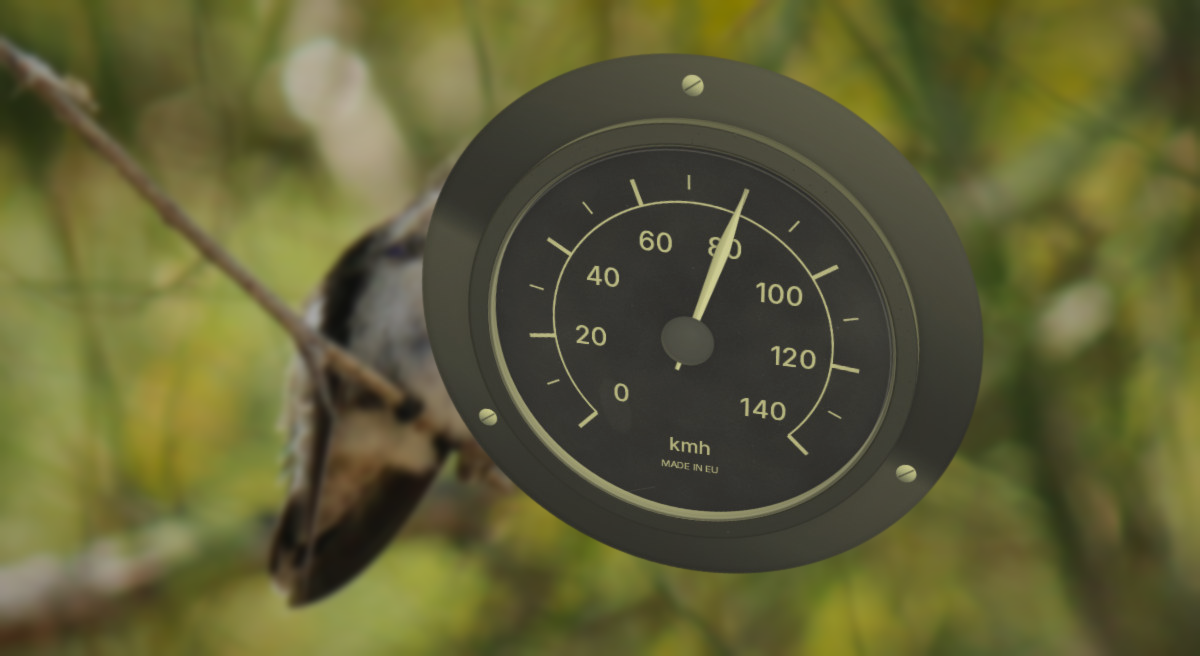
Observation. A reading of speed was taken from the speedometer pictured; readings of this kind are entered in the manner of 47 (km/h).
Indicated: 80 (km/h)
